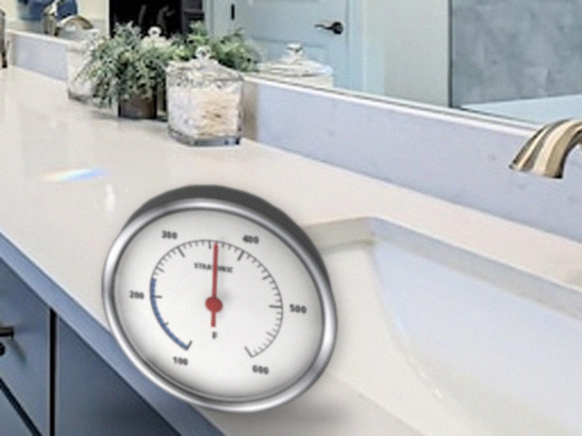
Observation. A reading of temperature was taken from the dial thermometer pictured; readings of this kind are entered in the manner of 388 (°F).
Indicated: 360 (°F)
